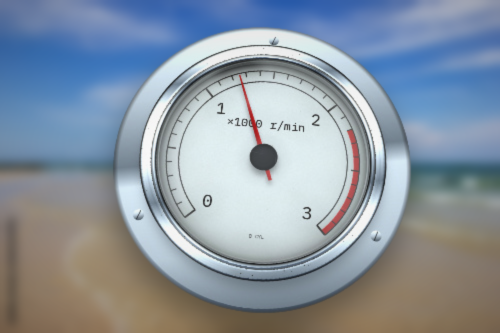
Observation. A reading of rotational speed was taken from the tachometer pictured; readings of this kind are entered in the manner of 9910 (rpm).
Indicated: 1250 (rpm)
